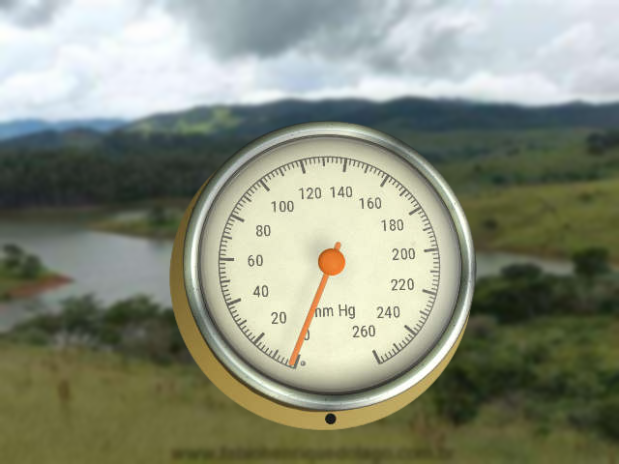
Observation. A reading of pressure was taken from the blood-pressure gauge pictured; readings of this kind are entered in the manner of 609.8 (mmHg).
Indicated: 2 (mmHg)
